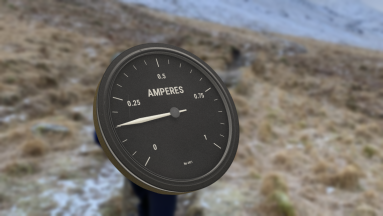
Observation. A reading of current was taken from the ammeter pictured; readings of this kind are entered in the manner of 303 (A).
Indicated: 0.15 (A)
